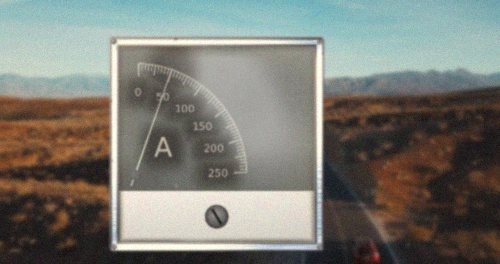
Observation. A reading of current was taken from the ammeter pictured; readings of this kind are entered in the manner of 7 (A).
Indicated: 50 (A)
